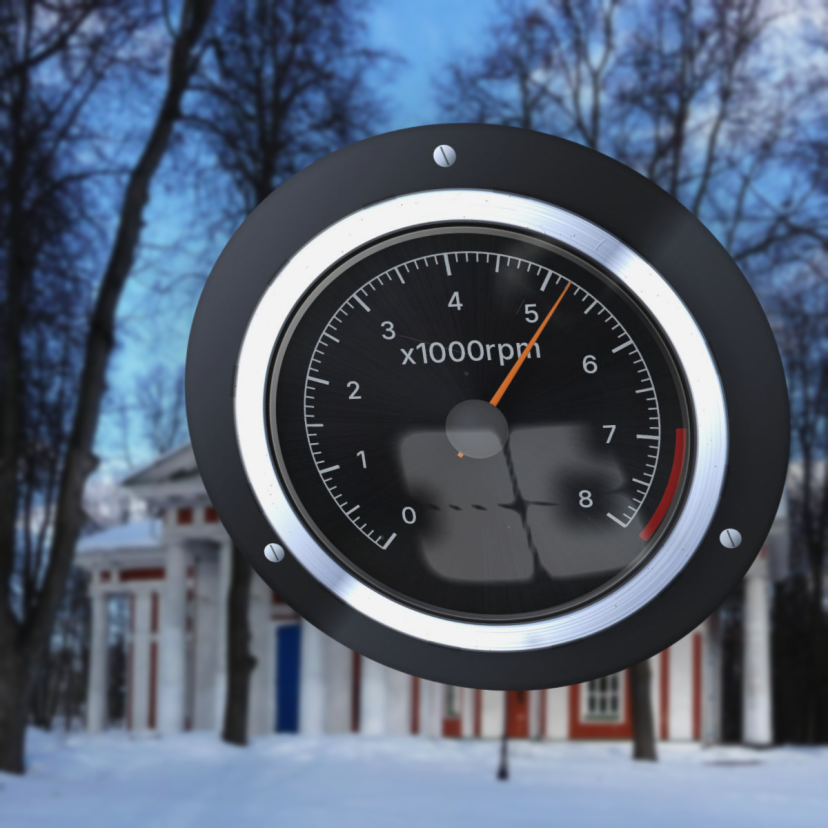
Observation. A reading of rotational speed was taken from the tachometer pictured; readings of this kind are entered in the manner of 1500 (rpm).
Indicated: 5200 (rpm)
